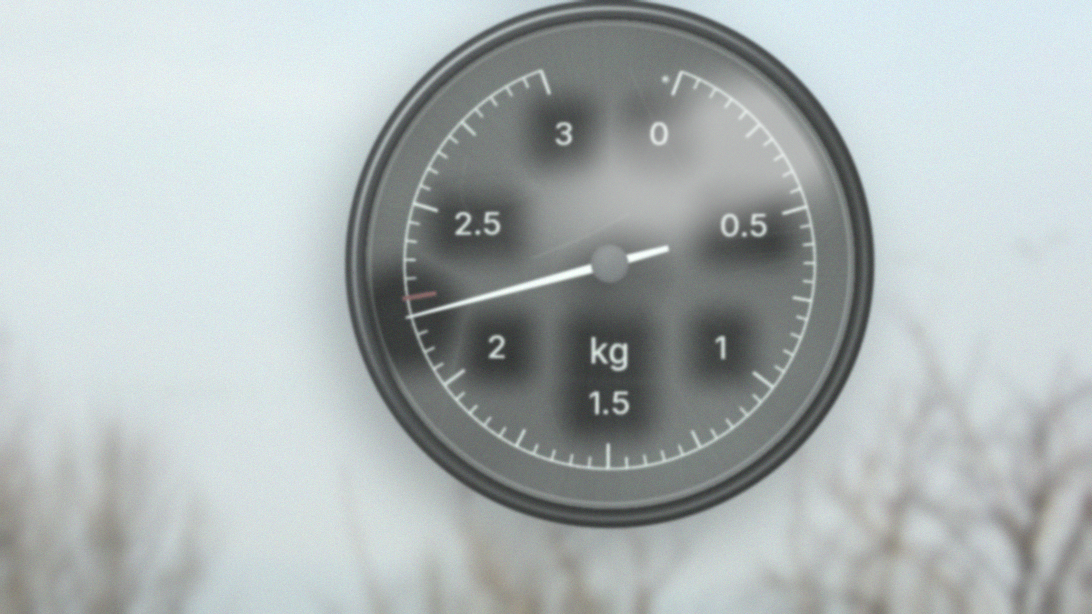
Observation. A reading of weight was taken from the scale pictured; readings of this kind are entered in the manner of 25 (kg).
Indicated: 2.2 (kg)
